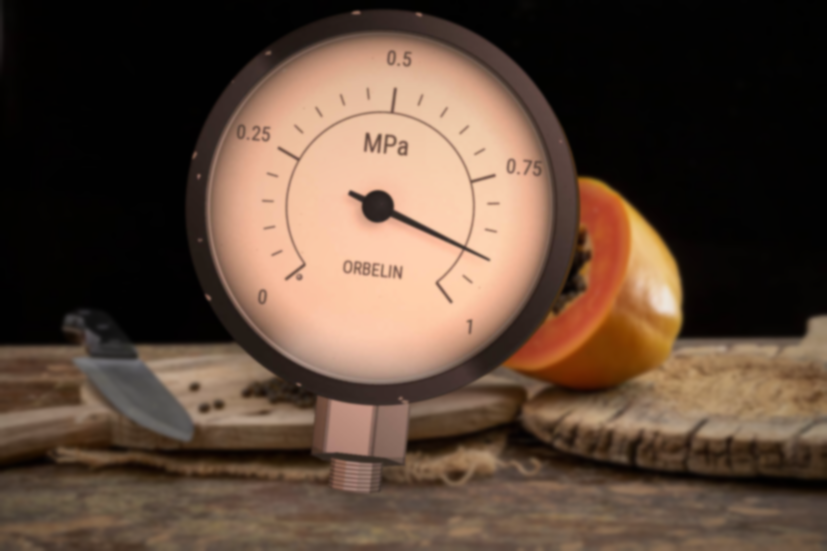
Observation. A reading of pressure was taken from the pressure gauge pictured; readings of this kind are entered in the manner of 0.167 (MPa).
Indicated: 0.9 (MPa)
